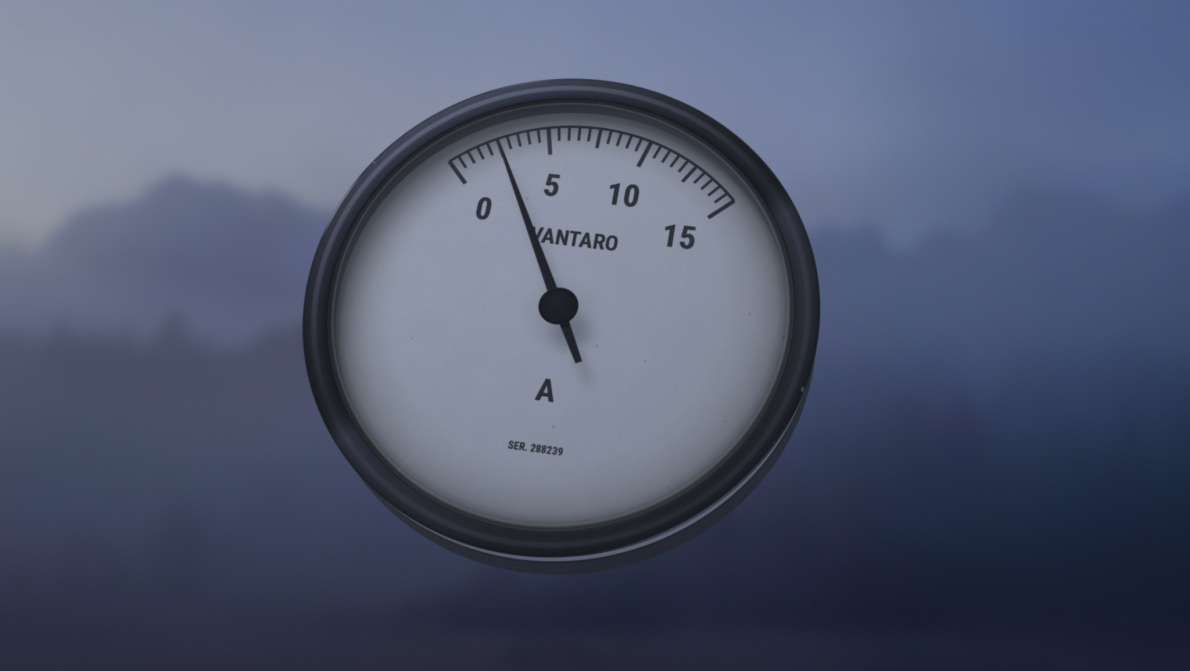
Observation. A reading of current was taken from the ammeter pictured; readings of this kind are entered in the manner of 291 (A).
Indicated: 2.5 (A)
